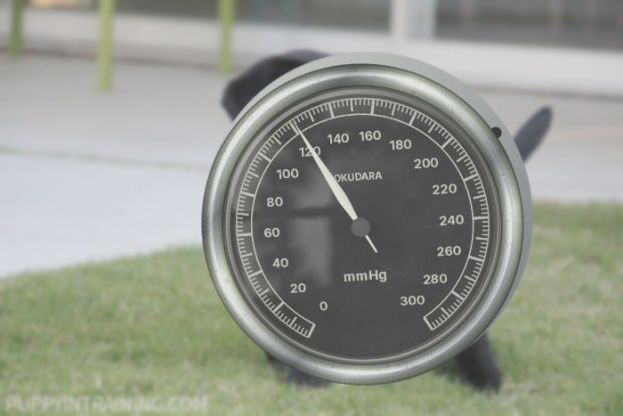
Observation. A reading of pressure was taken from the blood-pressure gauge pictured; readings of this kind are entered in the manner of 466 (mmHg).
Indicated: 122 (mmHg)
